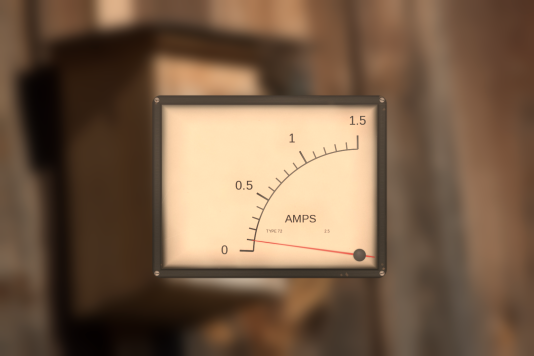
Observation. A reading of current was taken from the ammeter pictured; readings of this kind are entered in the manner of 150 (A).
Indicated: 0.1 (A)
